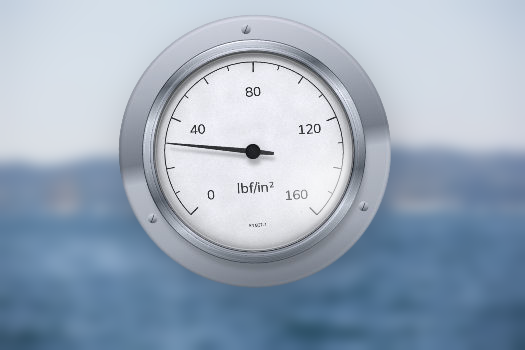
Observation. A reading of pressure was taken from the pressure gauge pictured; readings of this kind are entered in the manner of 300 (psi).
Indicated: 30 (psi)
